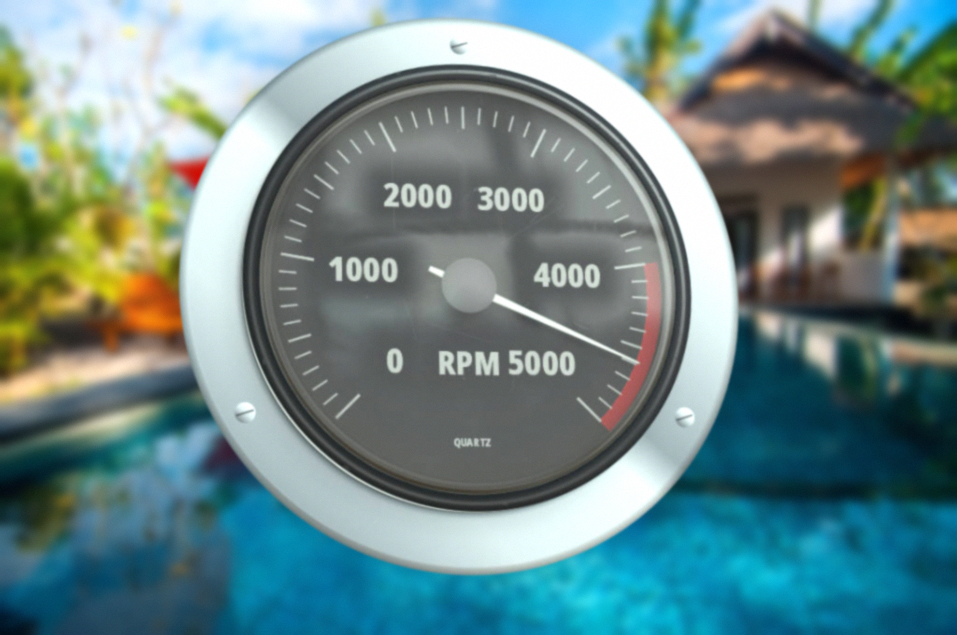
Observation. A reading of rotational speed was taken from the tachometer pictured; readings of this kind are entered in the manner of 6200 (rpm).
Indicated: 4600 (rpm)
